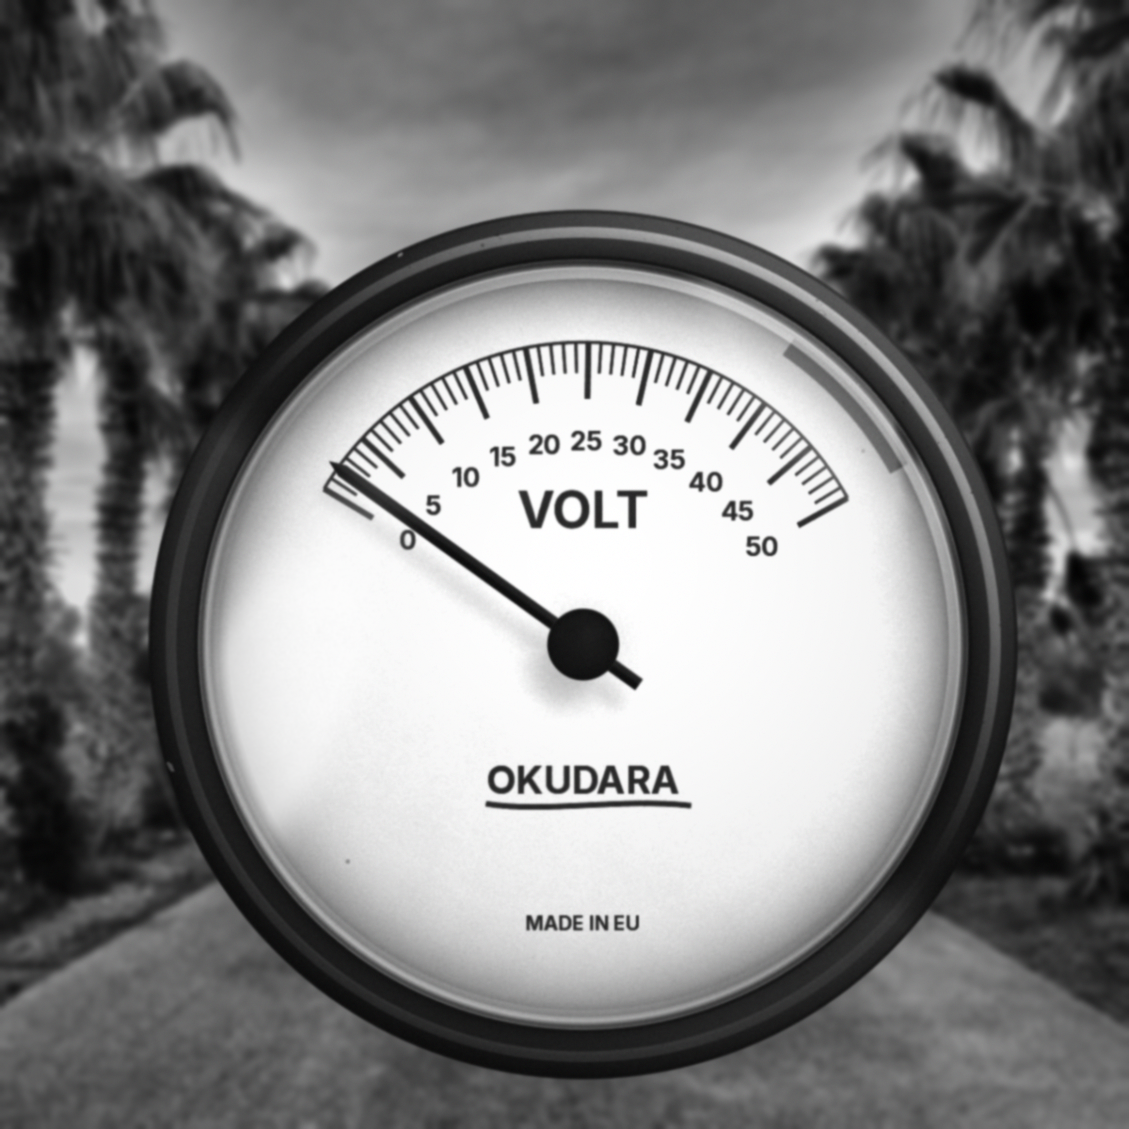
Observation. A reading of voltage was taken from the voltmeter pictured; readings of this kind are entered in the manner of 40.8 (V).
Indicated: 2 (V)
